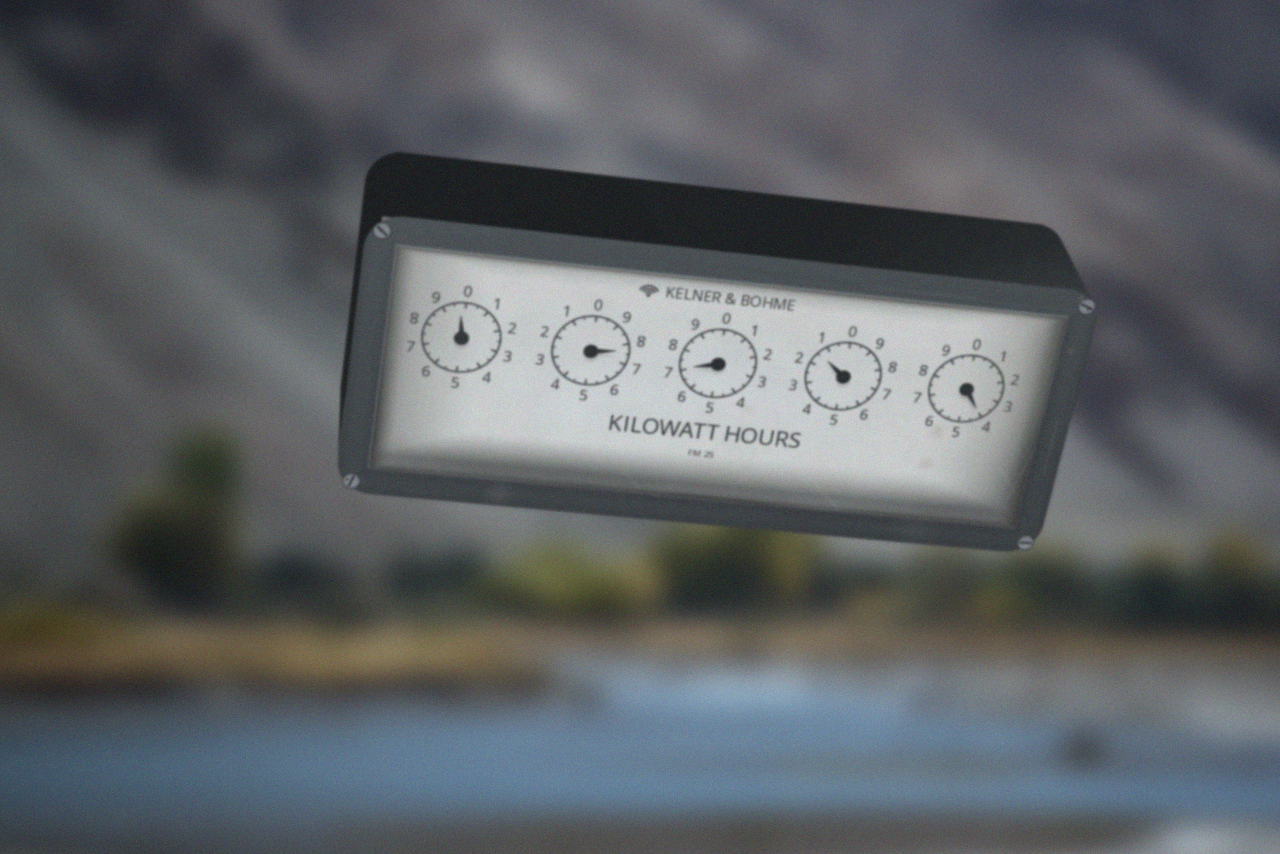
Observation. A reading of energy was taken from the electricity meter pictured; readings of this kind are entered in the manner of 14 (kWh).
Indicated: 97714 (kWh)
